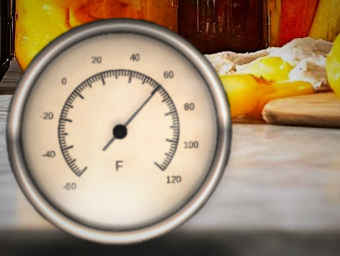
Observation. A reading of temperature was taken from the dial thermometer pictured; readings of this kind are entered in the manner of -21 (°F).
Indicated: 60 (°F)
